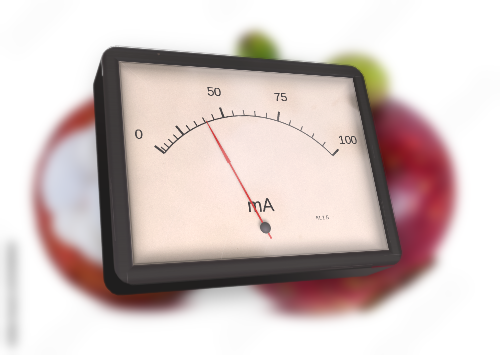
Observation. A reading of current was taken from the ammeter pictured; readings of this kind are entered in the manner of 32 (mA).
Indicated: 40 (mA)
